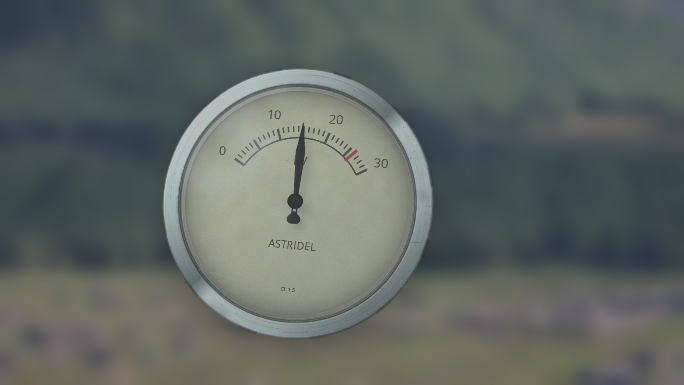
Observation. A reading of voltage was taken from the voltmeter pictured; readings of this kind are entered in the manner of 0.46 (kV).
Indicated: 15 (kV)
